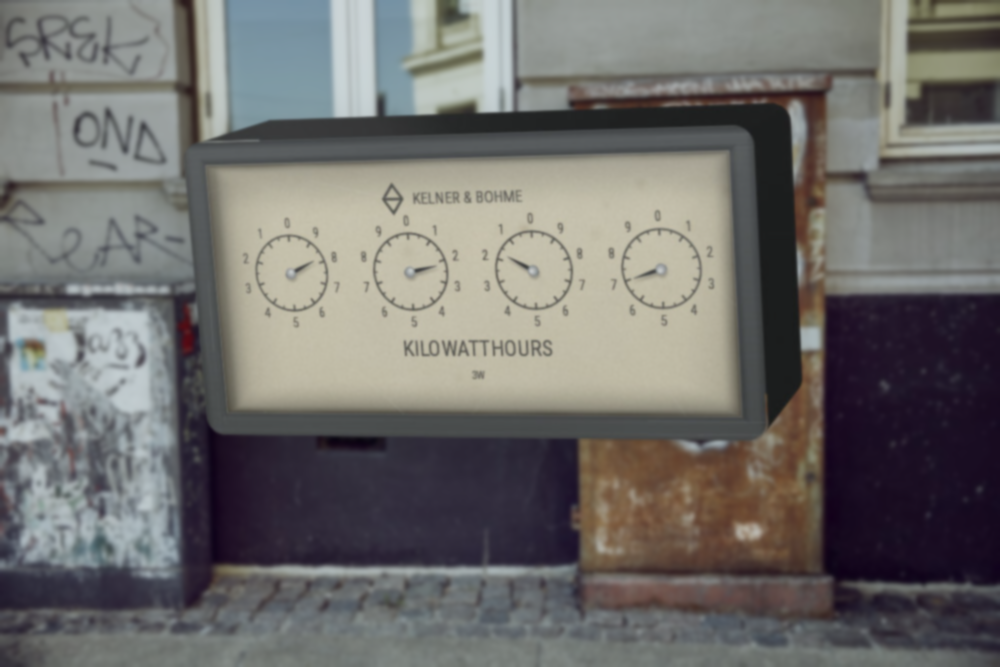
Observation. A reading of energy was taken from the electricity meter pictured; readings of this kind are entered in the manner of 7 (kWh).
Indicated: 8217 (kWh)
